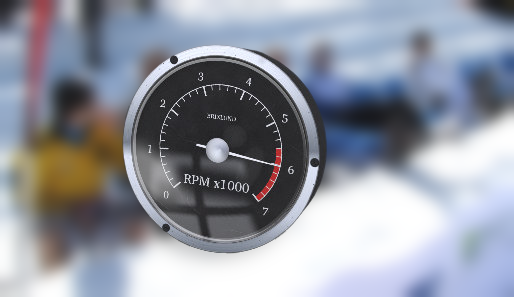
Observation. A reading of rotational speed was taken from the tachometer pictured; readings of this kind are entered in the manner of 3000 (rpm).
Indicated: 6000 (rpm)
